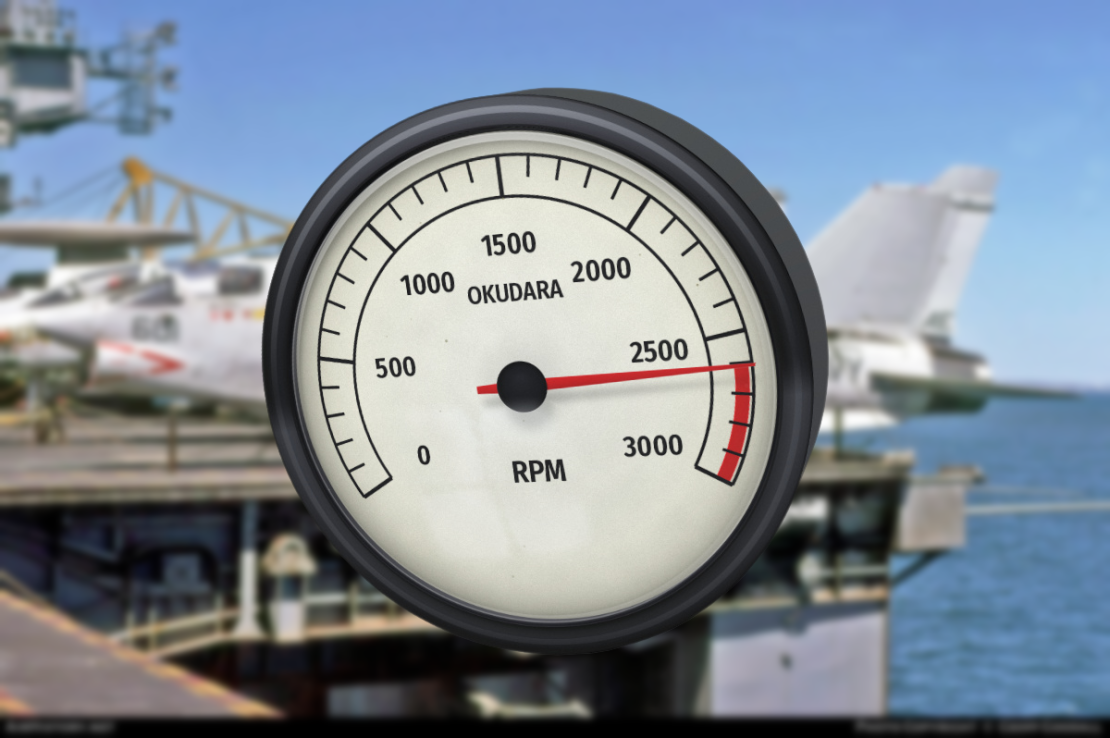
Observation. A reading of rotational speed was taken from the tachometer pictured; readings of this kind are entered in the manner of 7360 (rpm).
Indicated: 2600 (rpm)
